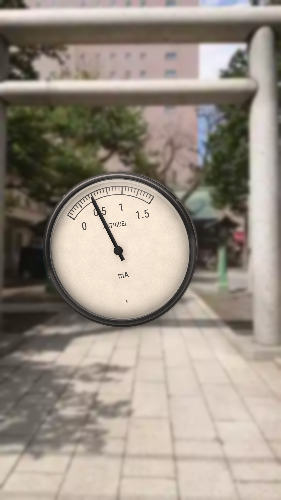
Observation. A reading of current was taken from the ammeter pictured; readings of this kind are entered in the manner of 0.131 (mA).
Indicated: 0.5 (mA)
